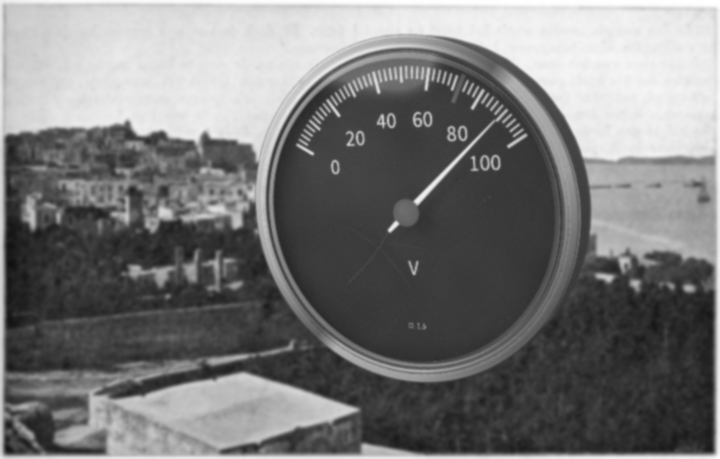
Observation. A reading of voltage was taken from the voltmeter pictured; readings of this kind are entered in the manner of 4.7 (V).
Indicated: 90 (V)
